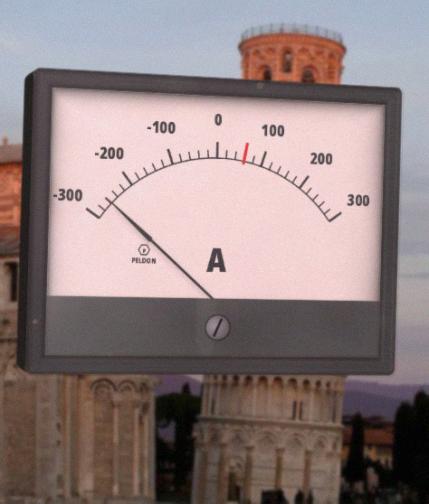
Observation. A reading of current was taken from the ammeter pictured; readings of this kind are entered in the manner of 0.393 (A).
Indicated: -260 (A)
